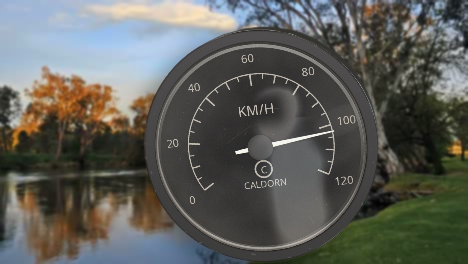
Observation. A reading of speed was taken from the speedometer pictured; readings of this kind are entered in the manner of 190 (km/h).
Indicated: 102.5 (km/h)
